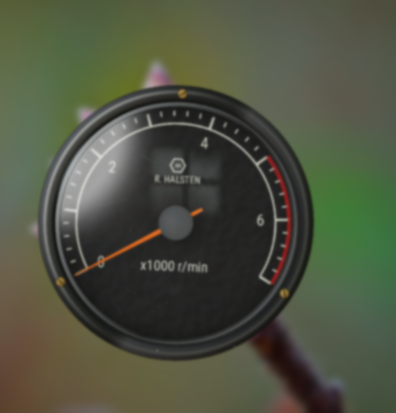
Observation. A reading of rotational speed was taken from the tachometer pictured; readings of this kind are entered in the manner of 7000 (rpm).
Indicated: 0 (rpm)
